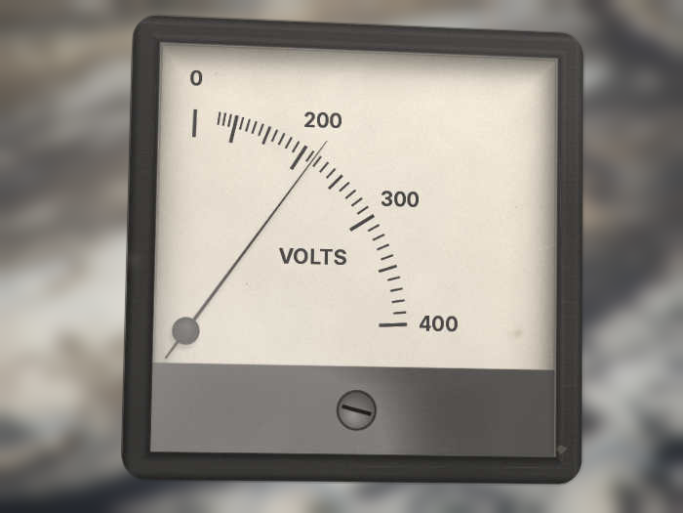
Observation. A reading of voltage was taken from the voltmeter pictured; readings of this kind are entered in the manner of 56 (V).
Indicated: 215 (V)
